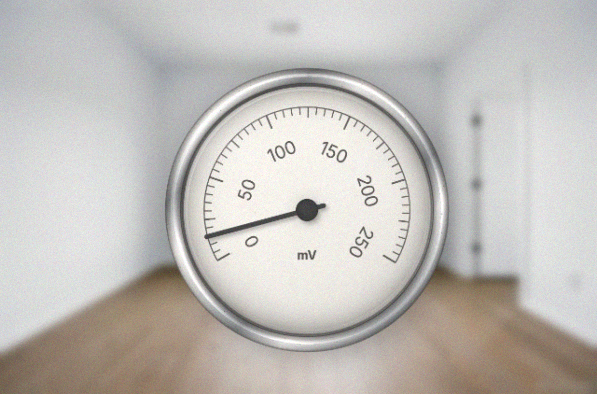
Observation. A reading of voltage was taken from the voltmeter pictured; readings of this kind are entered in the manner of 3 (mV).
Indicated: 15 (mV)
